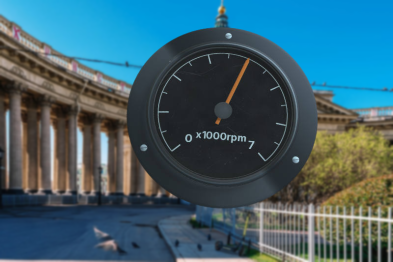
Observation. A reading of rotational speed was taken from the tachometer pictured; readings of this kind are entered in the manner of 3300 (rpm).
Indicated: 4000 (rpm)
